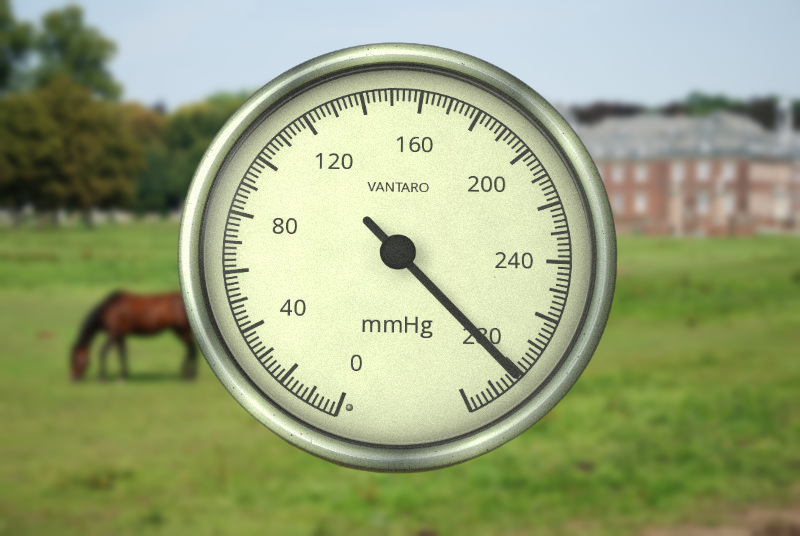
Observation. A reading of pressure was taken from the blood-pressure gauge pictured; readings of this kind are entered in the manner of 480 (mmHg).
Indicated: 282 (mmHg)
